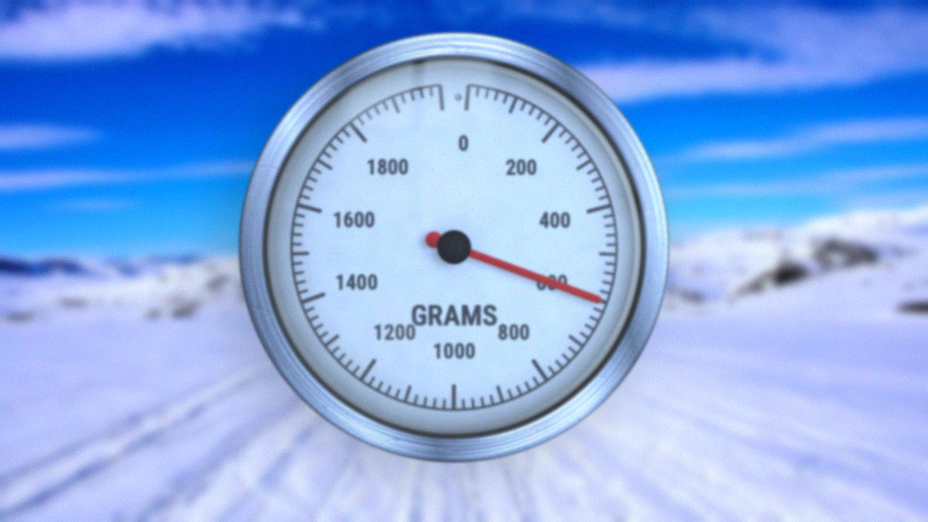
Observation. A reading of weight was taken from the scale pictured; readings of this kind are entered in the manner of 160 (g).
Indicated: 600 (g)
